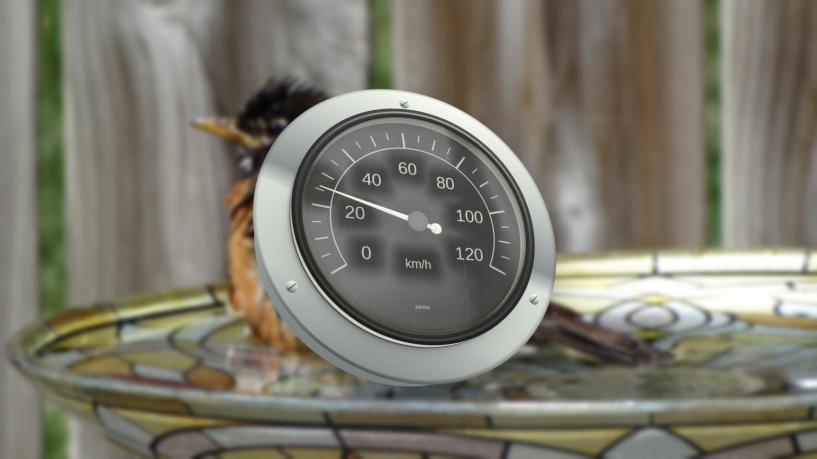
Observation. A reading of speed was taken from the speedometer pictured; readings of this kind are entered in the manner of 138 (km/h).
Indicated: 25 (km/h)
